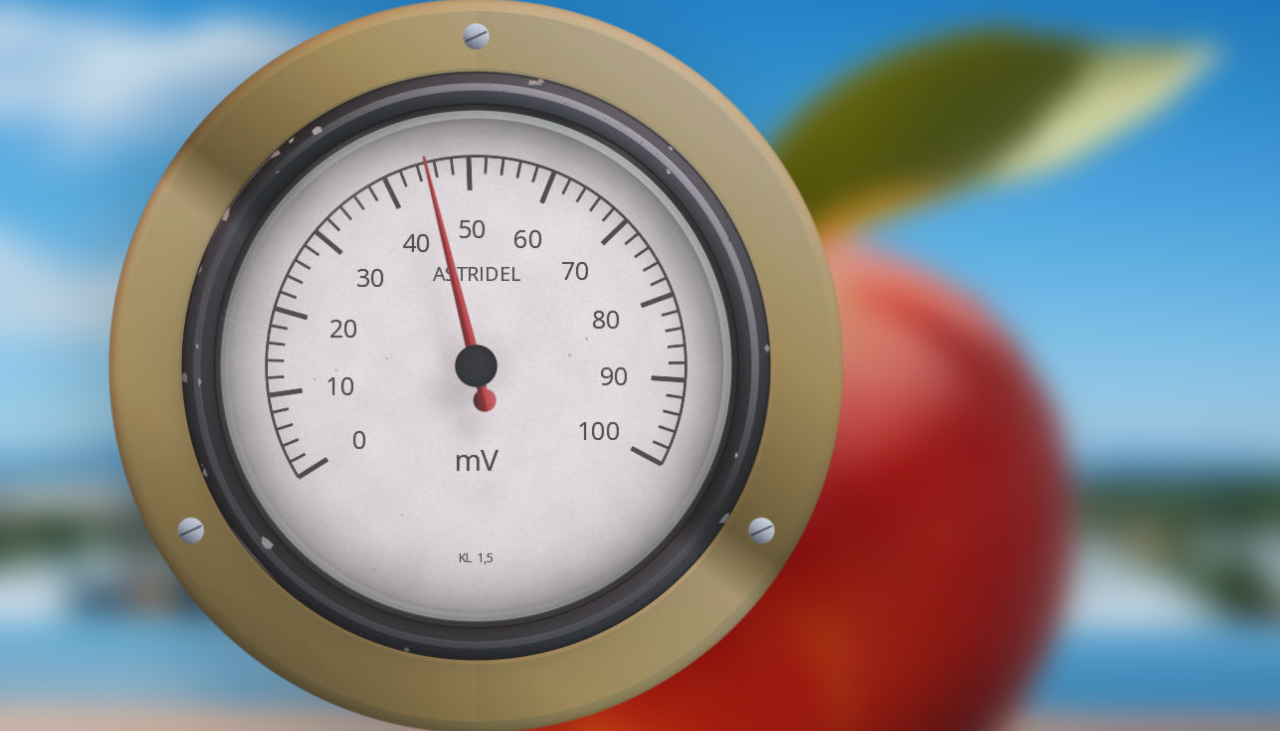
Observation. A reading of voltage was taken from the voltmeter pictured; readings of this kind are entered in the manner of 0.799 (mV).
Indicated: 45 (mV)
